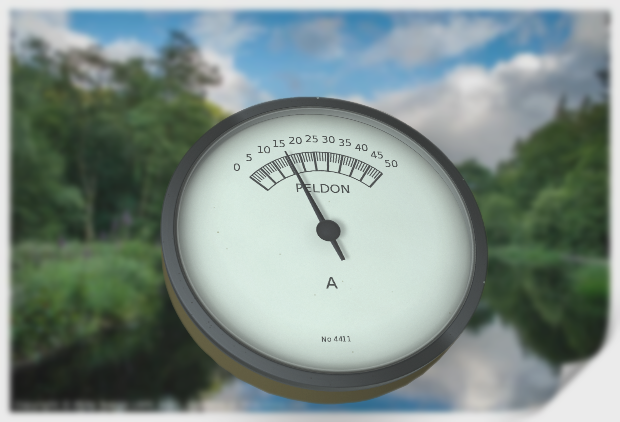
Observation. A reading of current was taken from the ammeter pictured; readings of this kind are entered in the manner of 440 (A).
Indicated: 15 (A)
